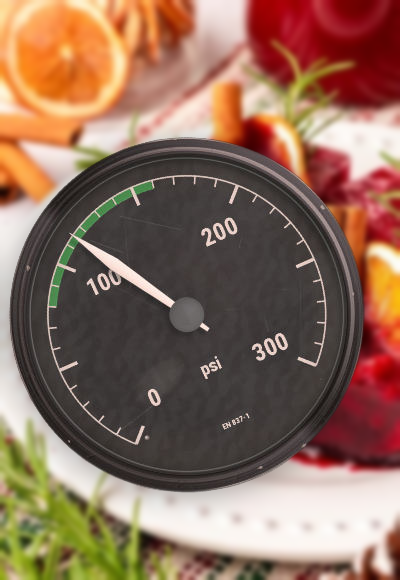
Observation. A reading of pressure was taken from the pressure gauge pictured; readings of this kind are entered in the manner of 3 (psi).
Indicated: 115 (psi)
